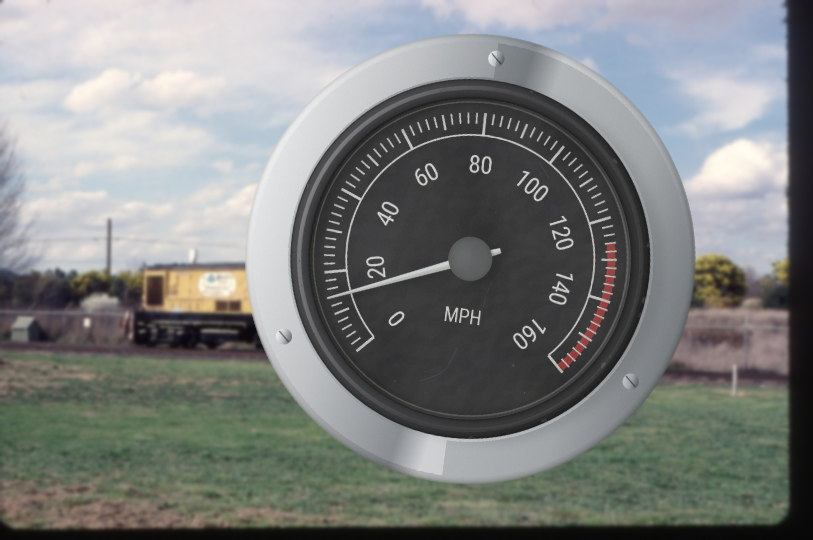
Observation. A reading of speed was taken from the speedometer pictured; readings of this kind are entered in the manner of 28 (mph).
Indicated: 14 (mph)
